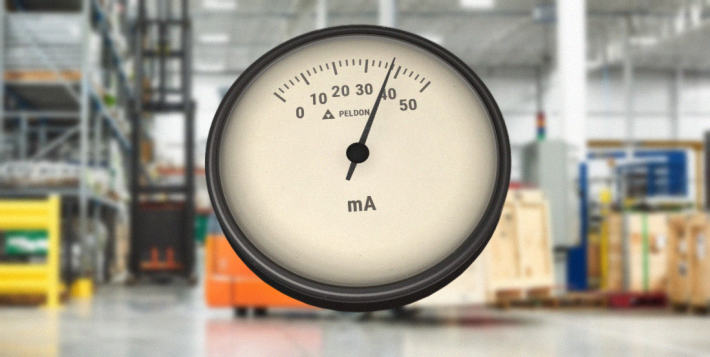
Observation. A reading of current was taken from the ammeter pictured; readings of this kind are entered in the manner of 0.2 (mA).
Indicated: 38 (mA)
